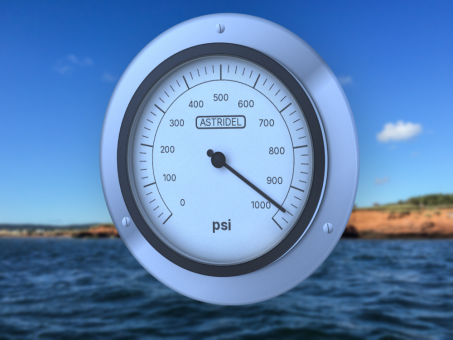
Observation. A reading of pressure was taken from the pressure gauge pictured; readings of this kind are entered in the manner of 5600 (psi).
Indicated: 960 (psi)
